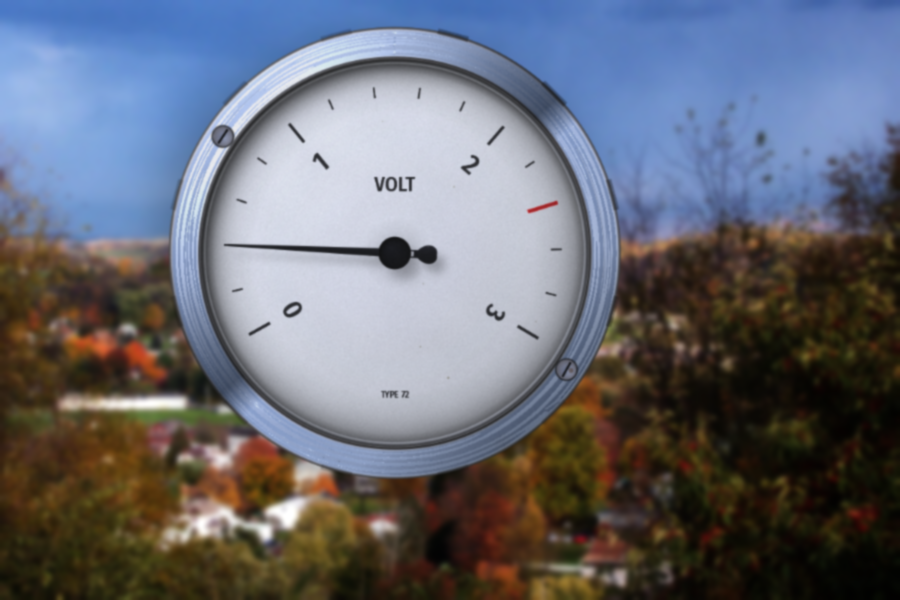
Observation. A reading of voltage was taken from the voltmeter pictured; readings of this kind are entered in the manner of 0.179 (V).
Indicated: 0.4 (V)
